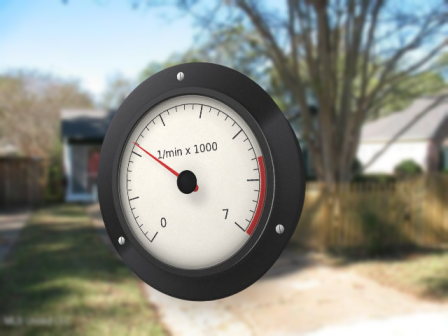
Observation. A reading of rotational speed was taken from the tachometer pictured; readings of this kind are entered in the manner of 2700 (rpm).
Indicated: 2200 (rpm)
